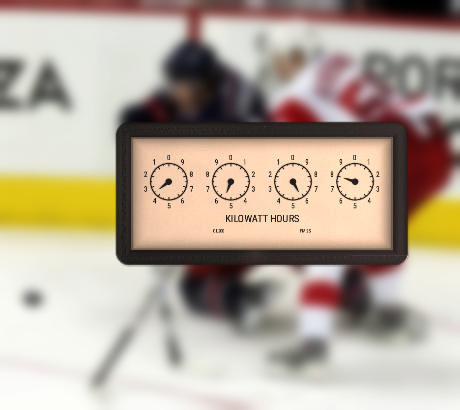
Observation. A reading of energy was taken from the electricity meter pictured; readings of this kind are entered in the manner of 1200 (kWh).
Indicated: 3558 (kWh)
